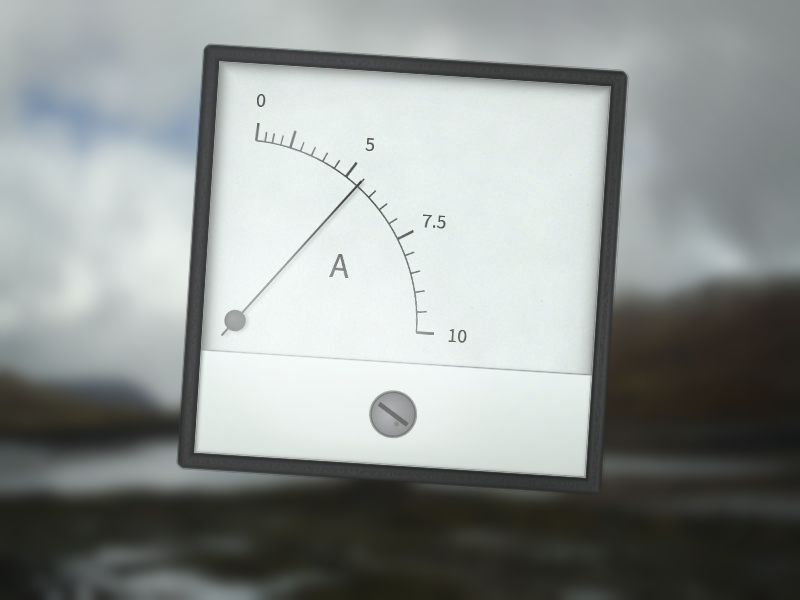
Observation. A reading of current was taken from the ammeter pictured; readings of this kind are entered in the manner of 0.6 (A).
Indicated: 5.5 (A)
